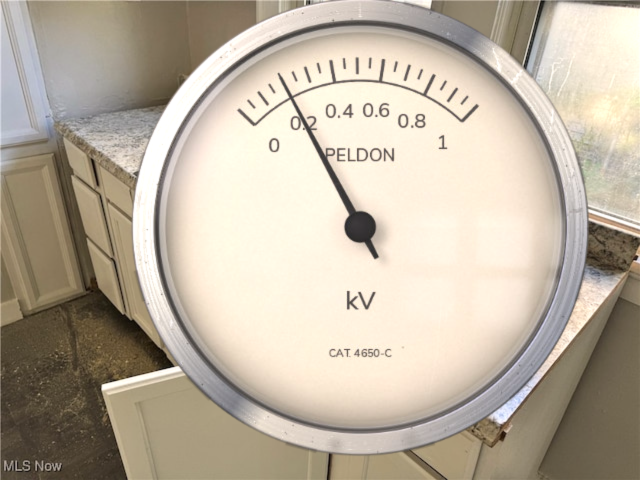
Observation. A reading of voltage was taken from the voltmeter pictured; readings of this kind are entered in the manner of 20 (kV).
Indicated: 0.2 (kV)
